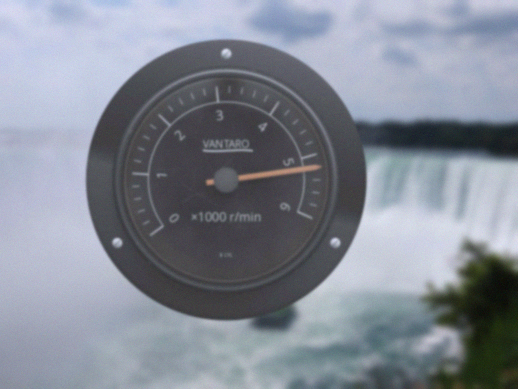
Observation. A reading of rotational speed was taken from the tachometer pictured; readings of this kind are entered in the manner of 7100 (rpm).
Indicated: 5200 (rpm)
